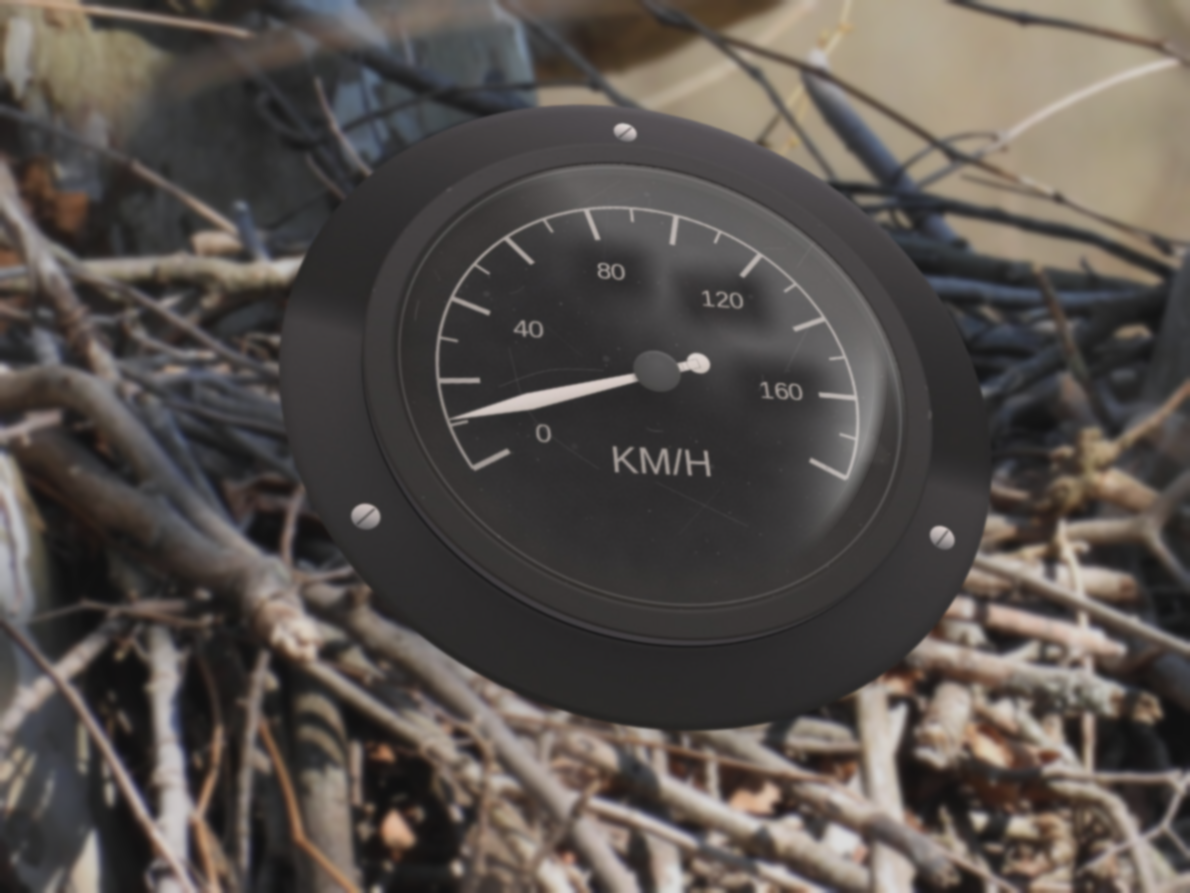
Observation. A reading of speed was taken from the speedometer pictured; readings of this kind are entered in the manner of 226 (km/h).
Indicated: 10 (km/h)
